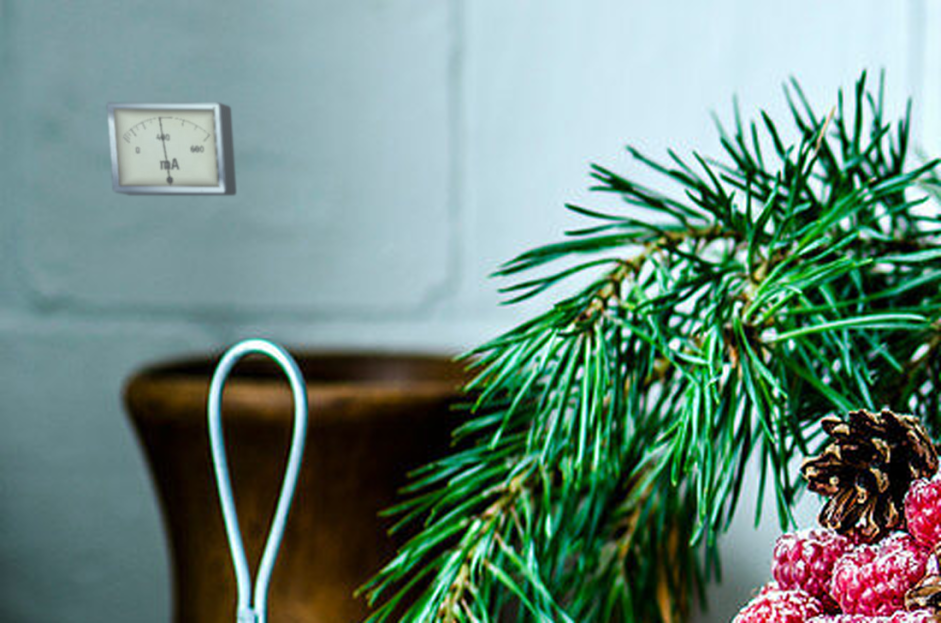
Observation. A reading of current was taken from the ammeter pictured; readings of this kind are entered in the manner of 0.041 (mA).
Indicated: 400 (mA)
